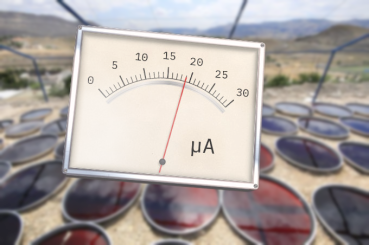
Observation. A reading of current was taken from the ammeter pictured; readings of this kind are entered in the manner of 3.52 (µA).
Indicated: 19 (µA)
